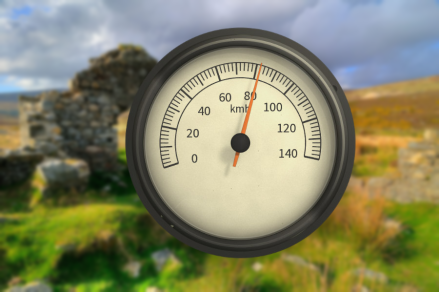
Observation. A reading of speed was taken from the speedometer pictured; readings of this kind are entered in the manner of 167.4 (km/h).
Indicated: 82 (km/h)
